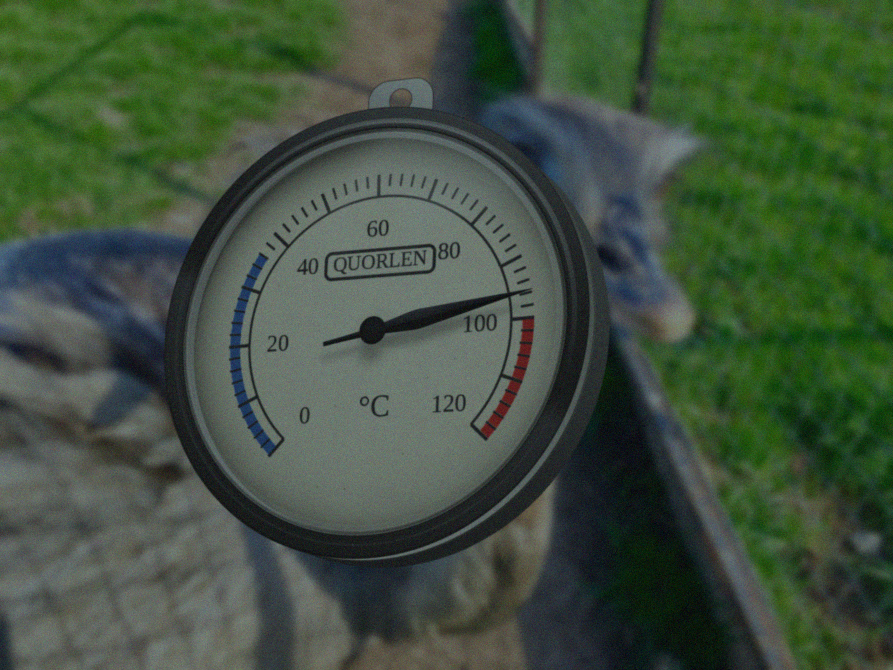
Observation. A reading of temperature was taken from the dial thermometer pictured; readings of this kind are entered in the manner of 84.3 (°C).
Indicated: 96 (°C)
